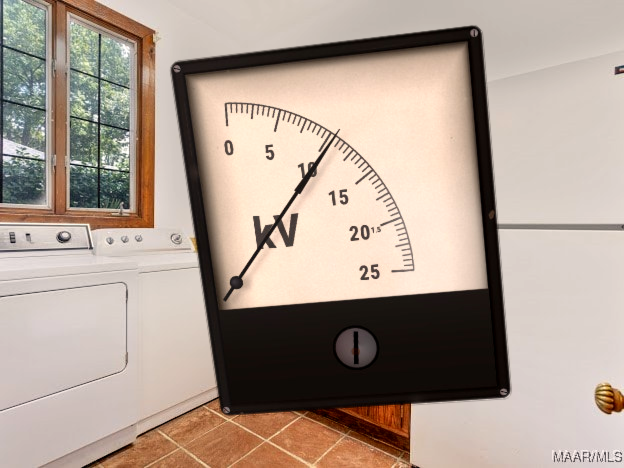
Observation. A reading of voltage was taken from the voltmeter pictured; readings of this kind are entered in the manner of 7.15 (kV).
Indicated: 10.5 (kV)
